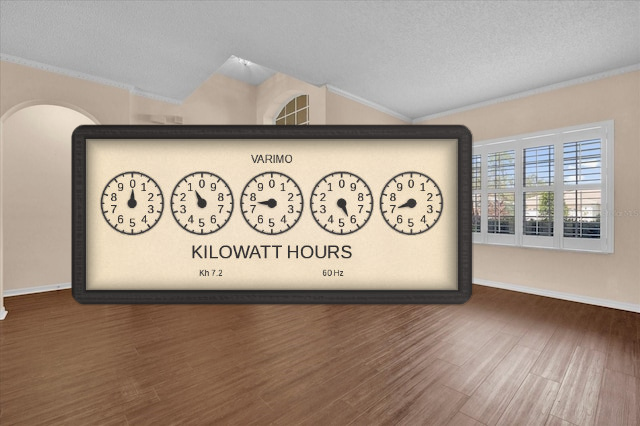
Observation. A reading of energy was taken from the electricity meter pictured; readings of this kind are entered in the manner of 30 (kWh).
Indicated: 757 (kWh)
